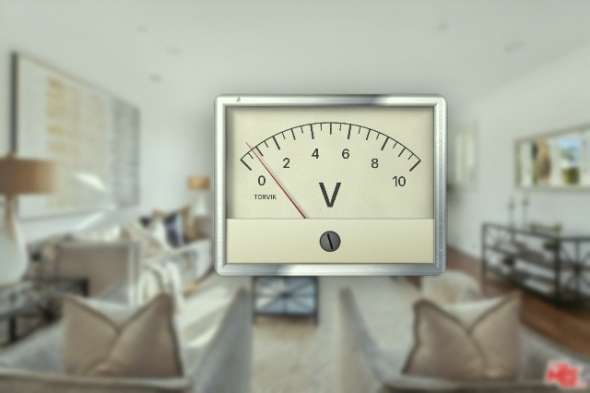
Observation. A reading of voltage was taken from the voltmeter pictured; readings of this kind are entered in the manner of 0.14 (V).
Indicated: 0.75 (V)
